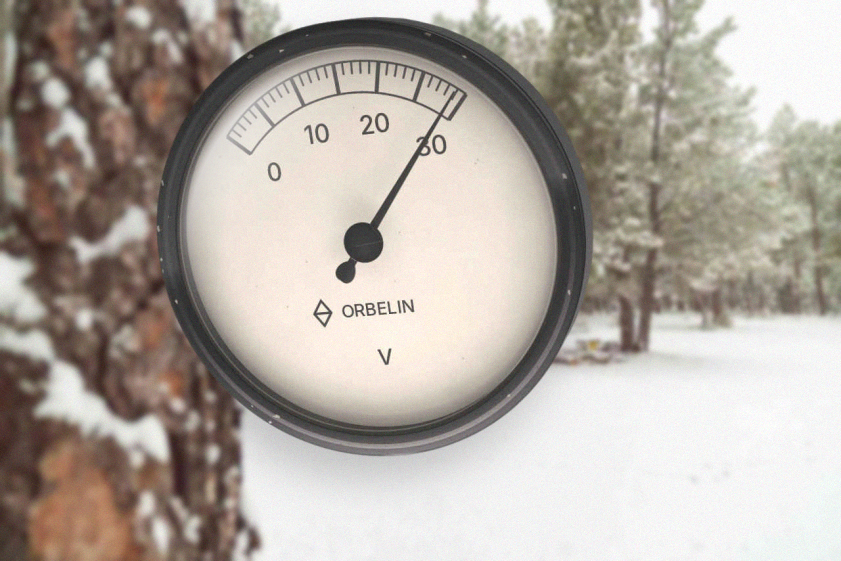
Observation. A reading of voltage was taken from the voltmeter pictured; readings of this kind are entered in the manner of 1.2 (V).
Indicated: 29 (V)
